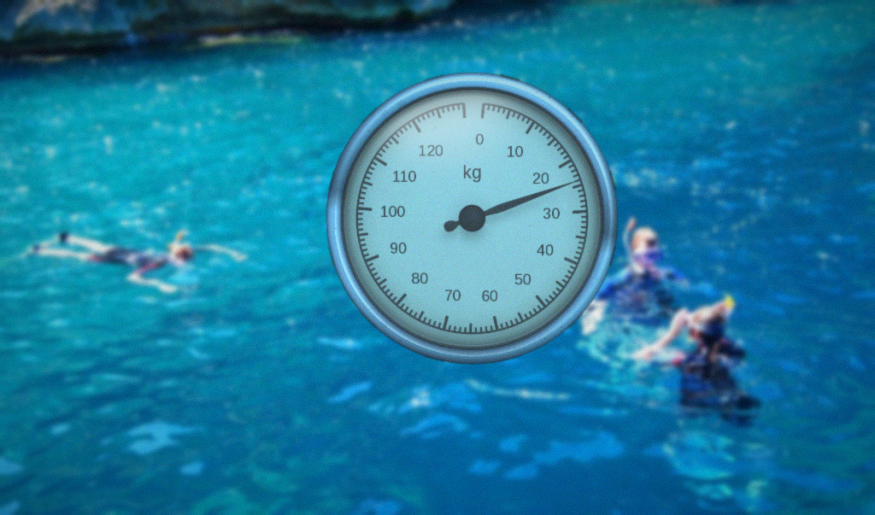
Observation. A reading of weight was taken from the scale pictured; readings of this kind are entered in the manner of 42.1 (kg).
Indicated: 24 (kg)
